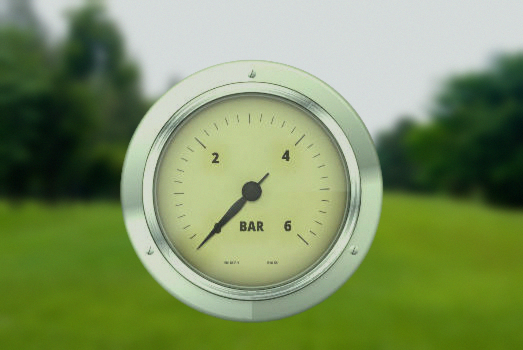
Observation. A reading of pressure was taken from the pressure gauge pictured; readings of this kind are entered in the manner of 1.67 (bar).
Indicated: 0 (bar)
